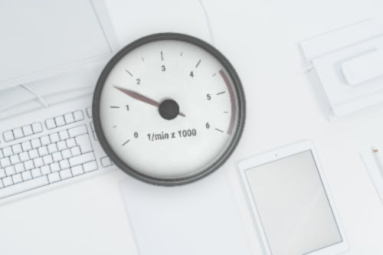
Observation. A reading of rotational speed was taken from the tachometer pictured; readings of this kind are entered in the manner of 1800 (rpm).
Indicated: 1500 (rpm)
